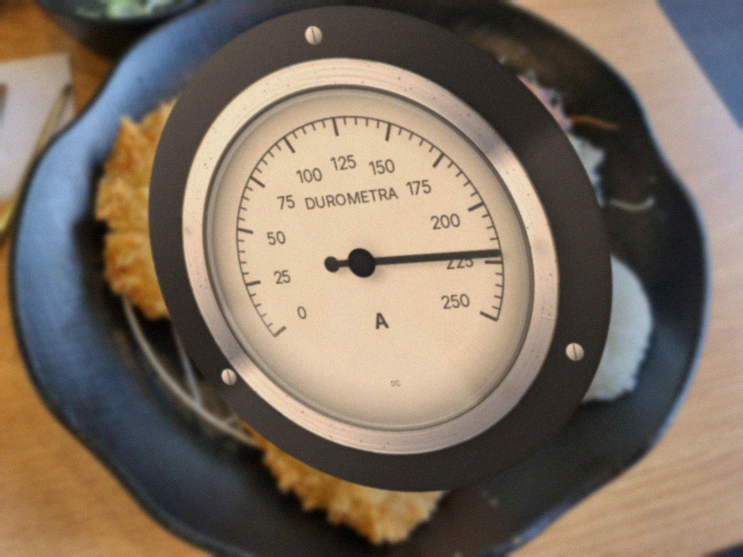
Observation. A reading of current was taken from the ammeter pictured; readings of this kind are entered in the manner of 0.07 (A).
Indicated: 220 (A)
